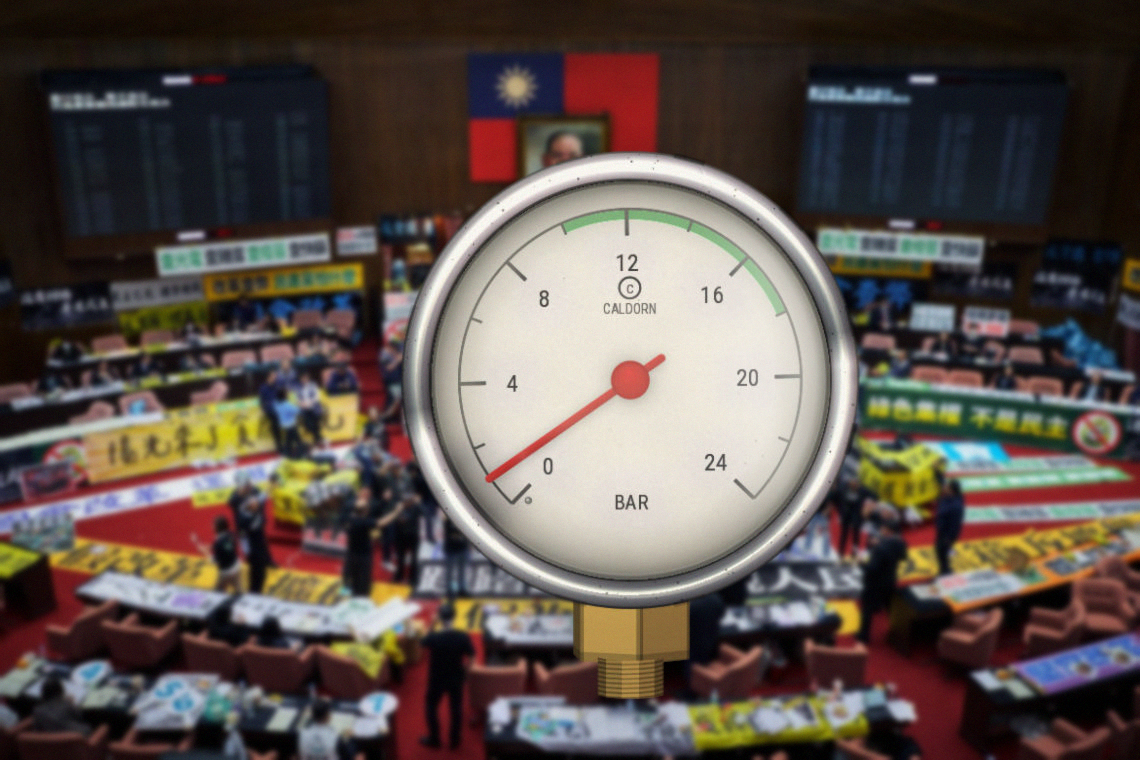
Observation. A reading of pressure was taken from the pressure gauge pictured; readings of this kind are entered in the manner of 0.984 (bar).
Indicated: 1 (bar)
